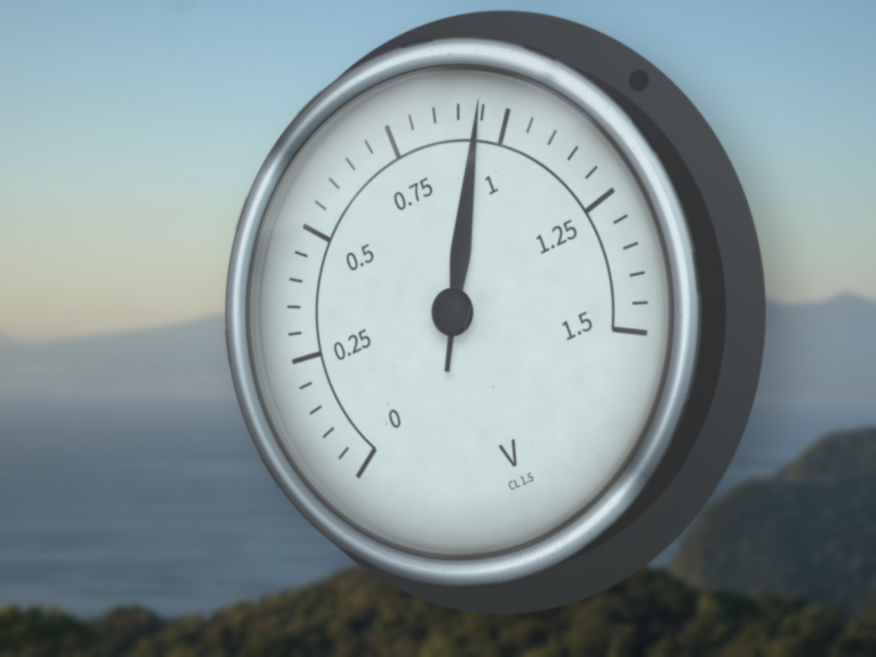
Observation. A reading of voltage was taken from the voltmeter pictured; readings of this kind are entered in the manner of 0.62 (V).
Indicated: 0.95 (V)
